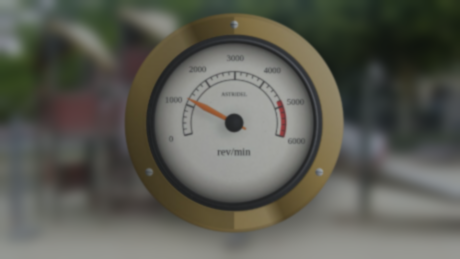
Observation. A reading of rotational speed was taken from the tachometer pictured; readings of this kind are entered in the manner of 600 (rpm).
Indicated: 1200 (rpm)
